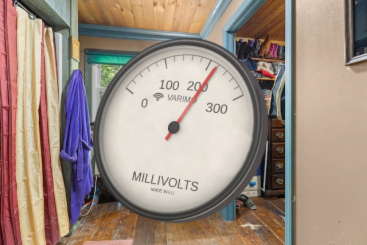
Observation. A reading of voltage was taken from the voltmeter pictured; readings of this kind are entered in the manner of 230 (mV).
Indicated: 220 (mV)
